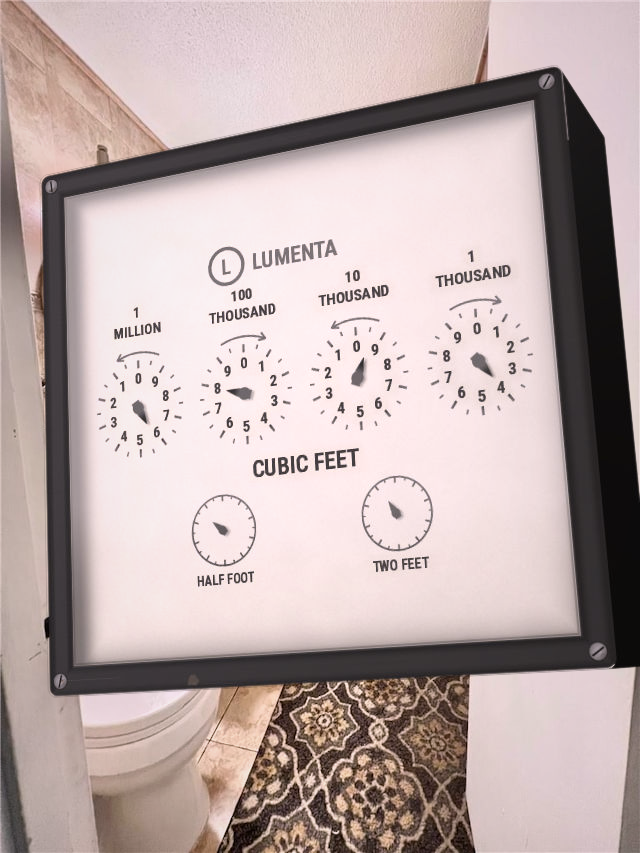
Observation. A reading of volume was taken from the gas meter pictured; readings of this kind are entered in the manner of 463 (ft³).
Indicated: 579400 (ft³)
